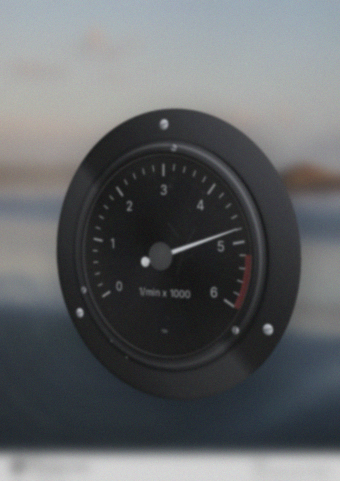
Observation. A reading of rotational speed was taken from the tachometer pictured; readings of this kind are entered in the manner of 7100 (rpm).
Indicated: 4800 (rpm)
